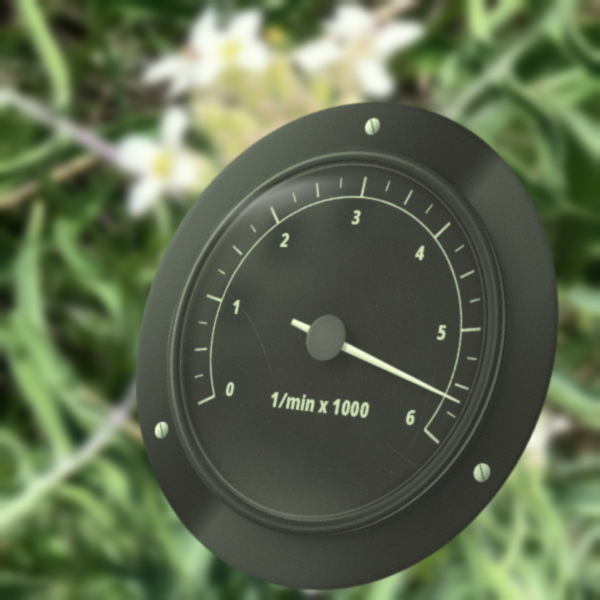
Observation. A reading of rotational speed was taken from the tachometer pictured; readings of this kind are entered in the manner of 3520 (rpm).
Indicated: 5625 (rpm)
